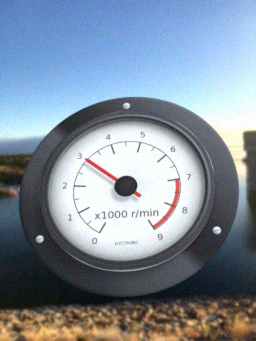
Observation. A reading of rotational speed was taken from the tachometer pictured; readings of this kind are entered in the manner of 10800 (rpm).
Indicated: 3000 (rpm)
